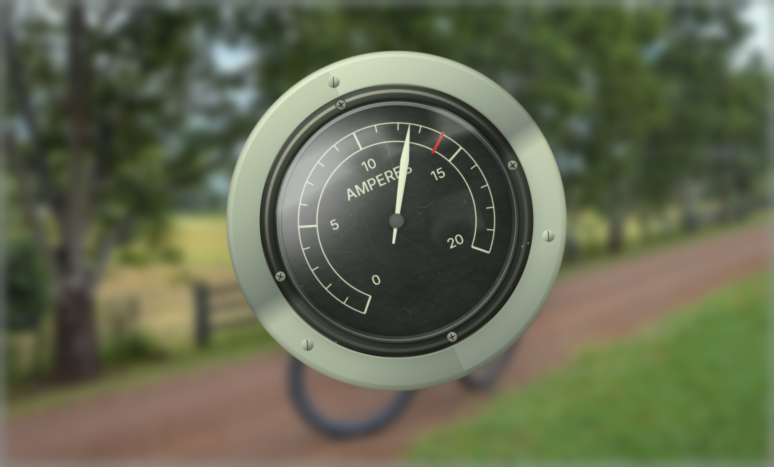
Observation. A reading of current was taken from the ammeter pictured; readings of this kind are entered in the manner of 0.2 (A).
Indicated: 12.5 (A)
